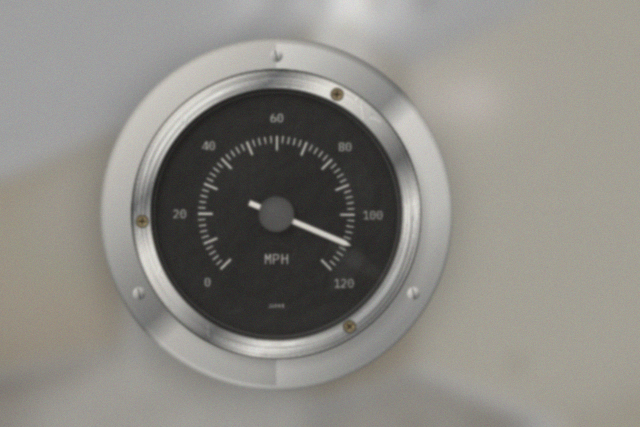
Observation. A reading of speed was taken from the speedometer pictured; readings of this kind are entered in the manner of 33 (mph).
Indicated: 110 (mph)
